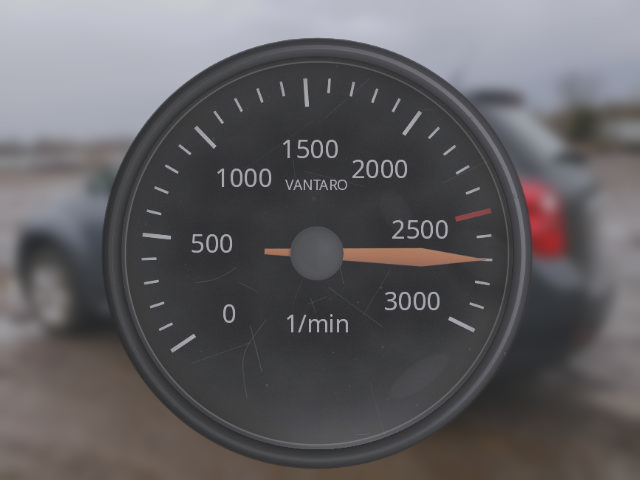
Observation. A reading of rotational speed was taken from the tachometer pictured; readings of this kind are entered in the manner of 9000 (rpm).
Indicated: 2700 (rpm)
